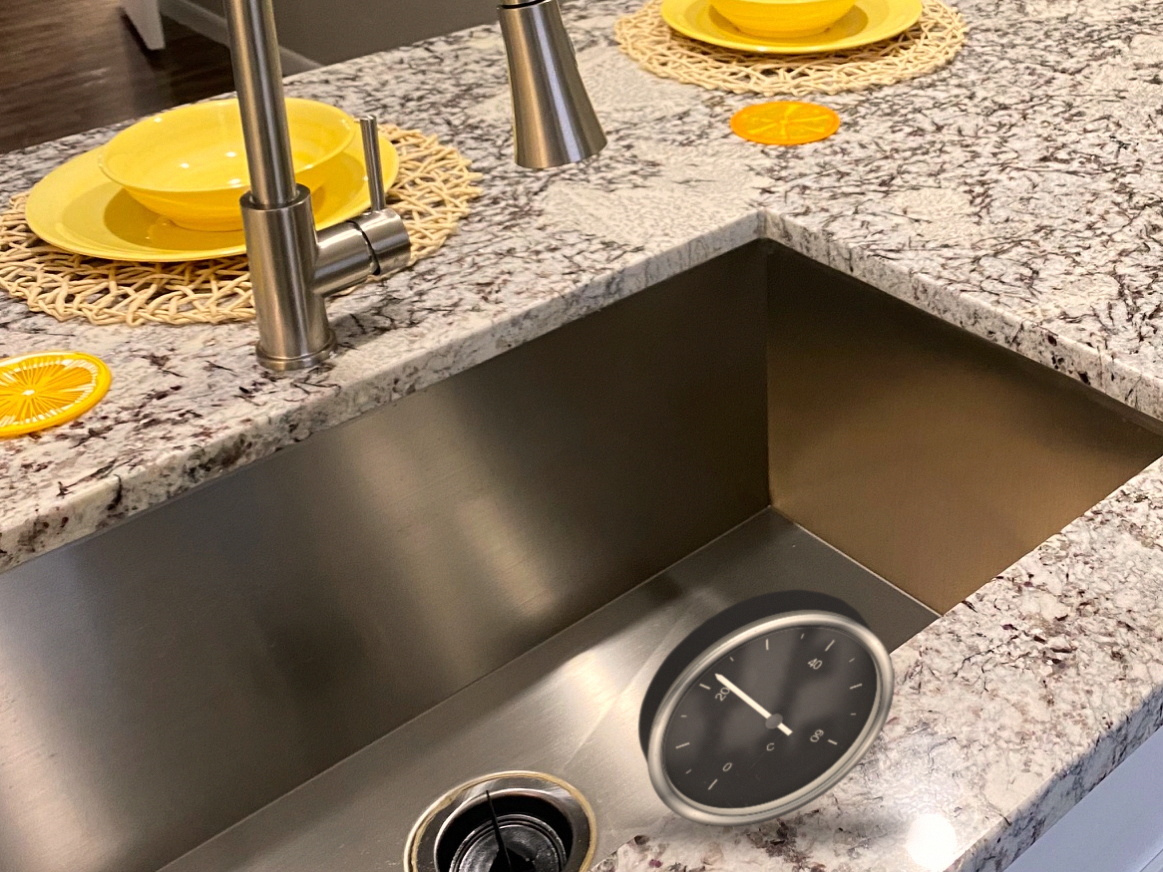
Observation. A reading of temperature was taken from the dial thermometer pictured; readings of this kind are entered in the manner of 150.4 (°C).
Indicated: 22.5 (°C)
